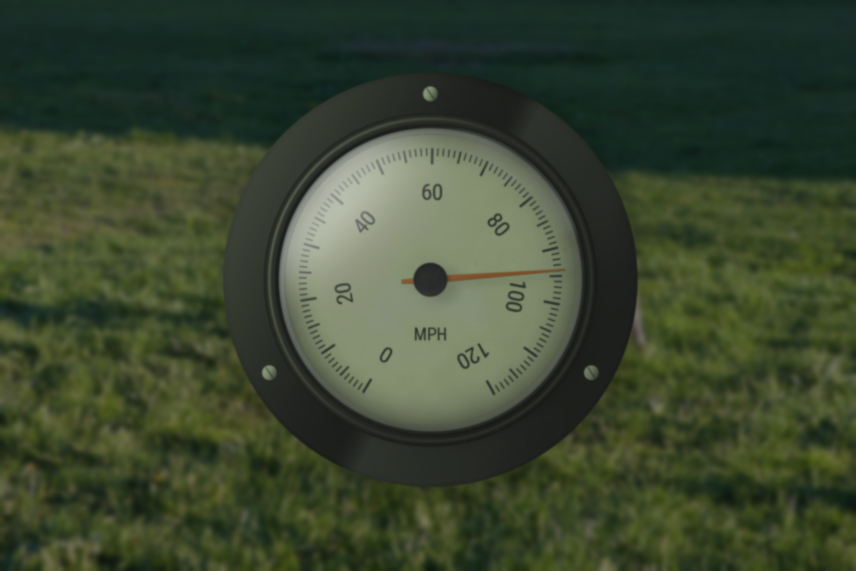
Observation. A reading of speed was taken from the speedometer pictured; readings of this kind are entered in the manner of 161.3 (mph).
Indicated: 94 (mph)
